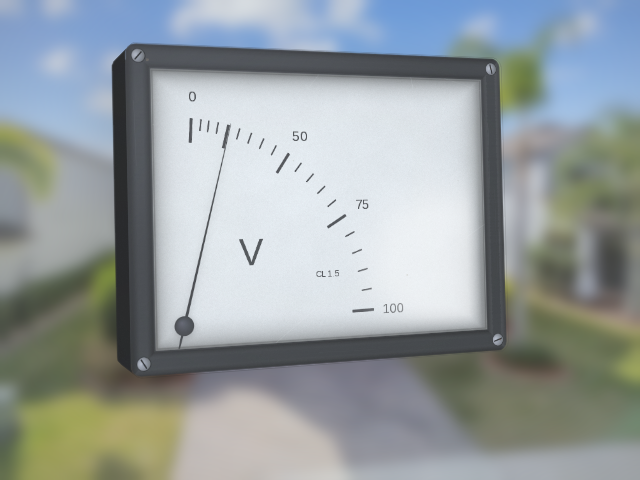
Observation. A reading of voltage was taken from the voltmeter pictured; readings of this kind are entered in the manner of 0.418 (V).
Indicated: 25 (V)
